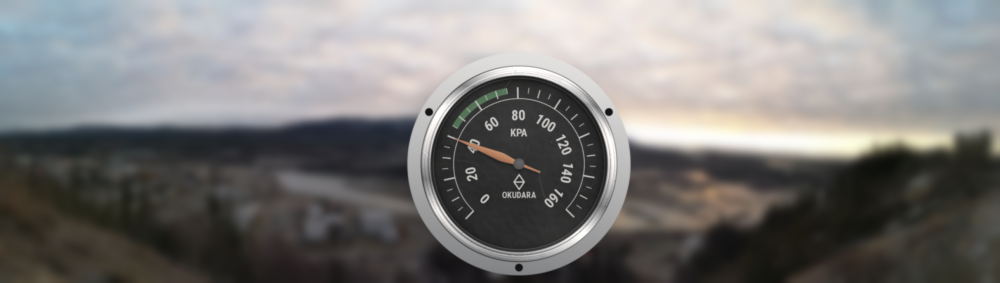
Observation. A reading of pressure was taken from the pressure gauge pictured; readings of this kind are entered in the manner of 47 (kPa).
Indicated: 40 (kPa)
